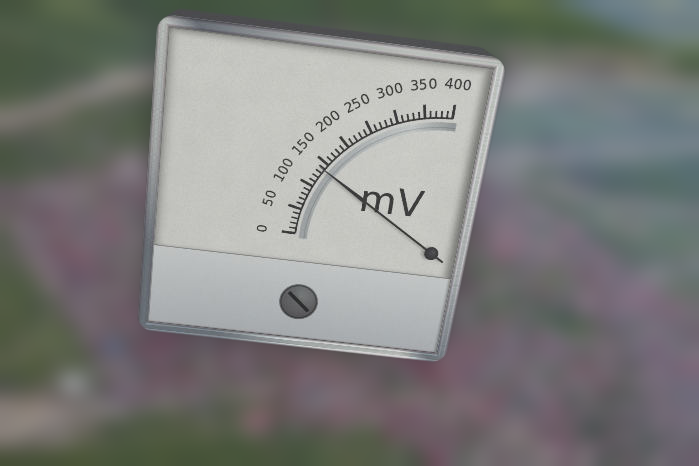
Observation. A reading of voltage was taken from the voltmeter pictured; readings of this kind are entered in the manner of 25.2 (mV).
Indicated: 140 (mV)
